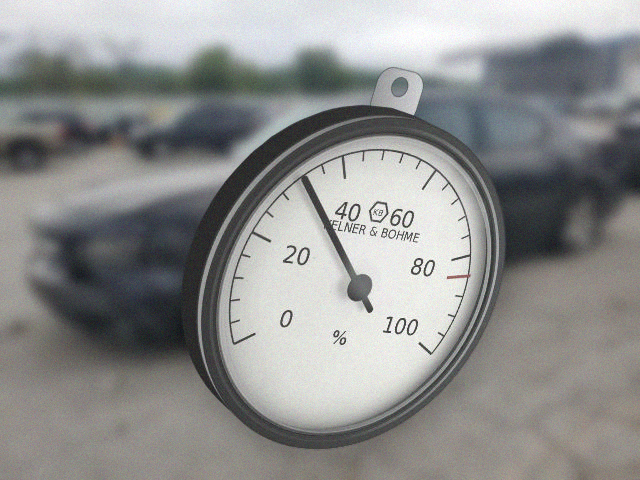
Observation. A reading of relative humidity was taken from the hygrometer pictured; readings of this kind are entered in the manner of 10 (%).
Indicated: 32 (%)
